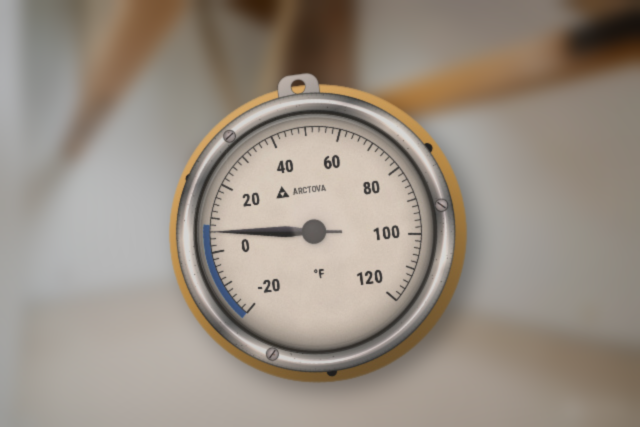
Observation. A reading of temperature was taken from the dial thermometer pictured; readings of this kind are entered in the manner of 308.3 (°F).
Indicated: 6 (°F)
